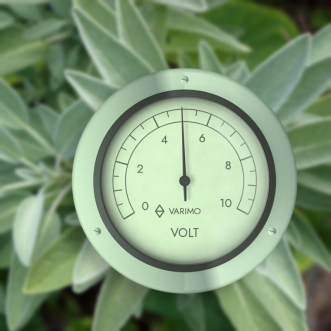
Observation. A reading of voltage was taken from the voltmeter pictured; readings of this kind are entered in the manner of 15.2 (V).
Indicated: 5 (V)
